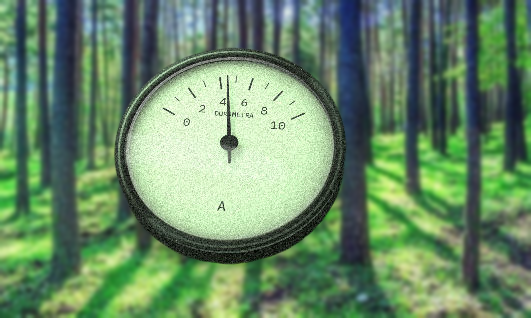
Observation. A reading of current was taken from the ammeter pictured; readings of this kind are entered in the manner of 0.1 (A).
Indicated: 4.5 (A)
